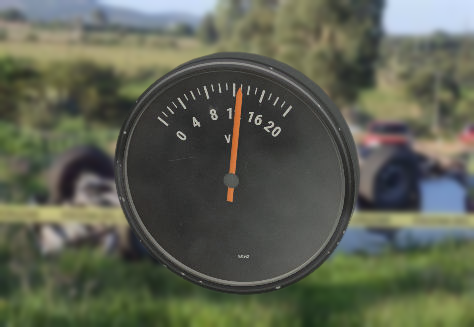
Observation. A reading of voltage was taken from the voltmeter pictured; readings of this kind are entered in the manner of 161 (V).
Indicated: 13 (V)
